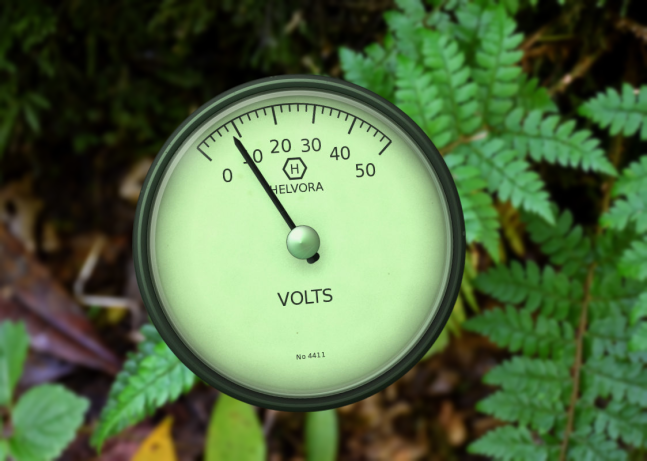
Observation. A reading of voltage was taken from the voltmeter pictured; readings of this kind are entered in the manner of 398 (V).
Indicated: 8 (V)
